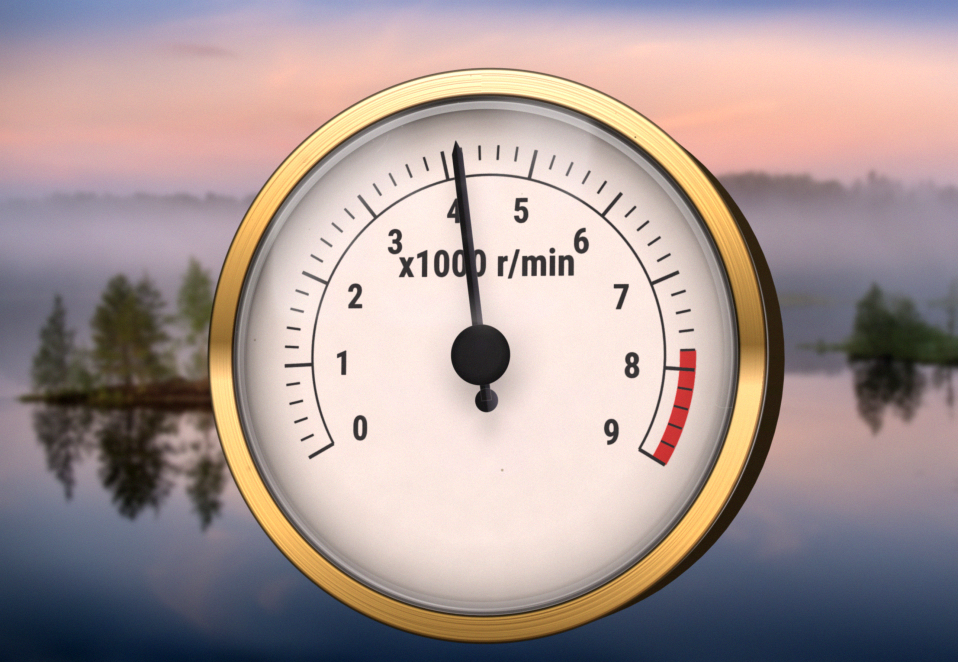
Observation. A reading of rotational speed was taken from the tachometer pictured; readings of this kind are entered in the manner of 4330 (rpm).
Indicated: 4200 (rpm)
